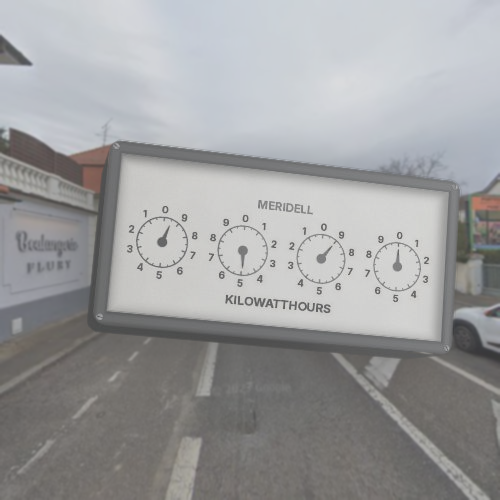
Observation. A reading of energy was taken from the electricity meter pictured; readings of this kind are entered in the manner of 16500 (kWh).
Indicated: 9490 (kWh)
